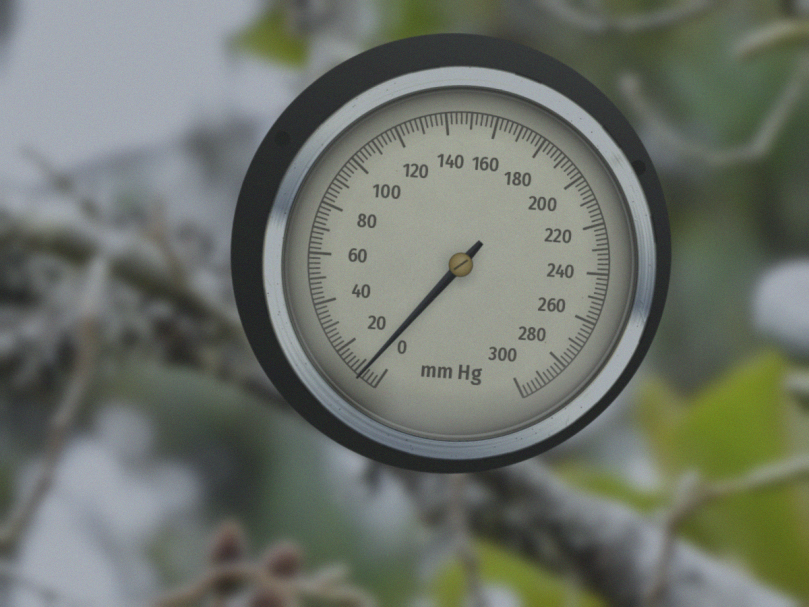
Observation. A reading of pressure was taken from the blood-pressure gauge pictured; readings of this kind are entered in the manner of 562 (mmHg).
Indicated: 8 (mmHg)
